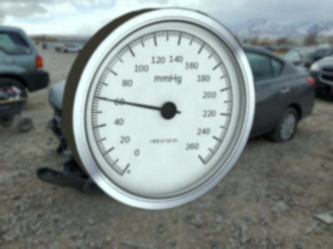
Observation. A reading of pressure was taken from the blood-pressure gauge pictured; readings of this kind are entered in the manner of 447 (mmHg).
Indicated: 60 (mmHg)
